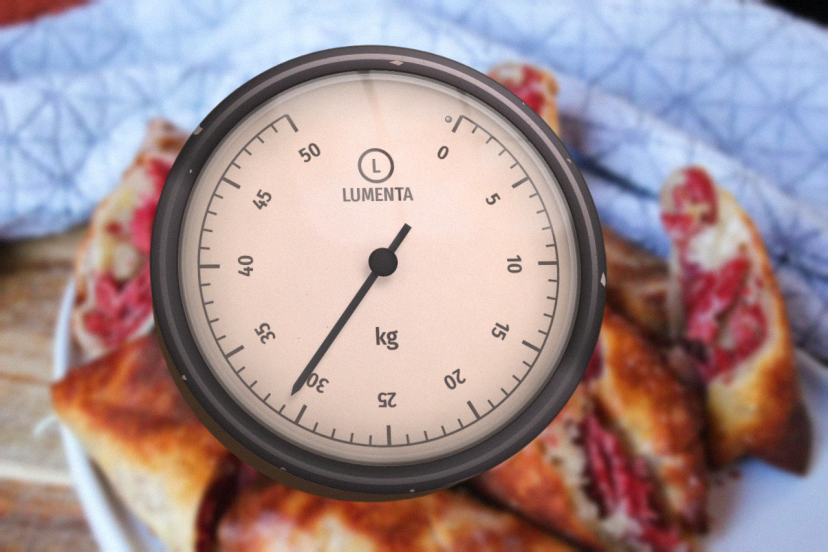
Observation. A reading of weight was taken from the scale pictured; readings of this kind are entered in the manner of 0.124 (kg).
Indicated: 31 (kg)
